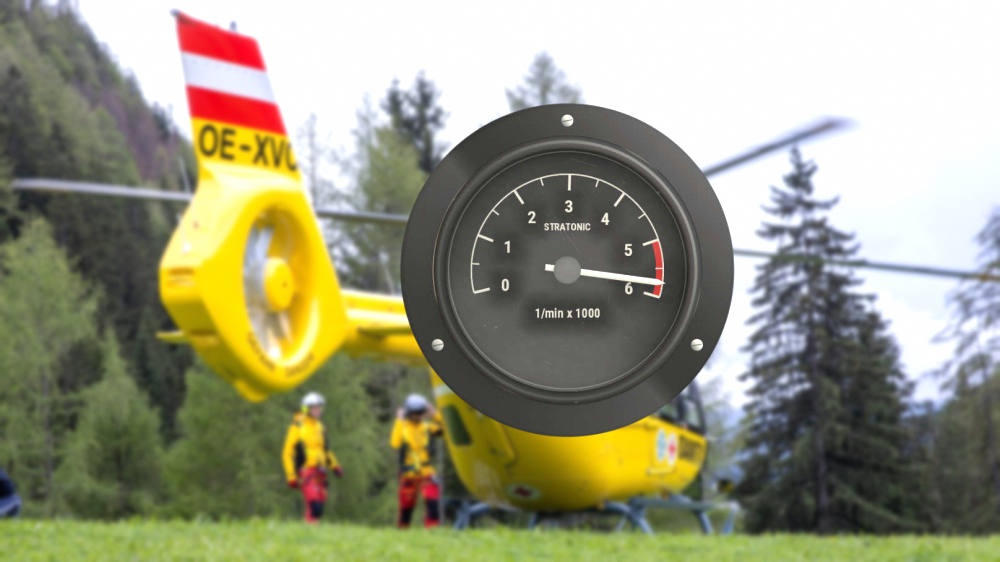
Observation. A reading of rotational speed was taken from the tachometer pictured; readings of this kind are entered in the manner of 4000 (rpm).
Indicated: 5750 (rpm)
